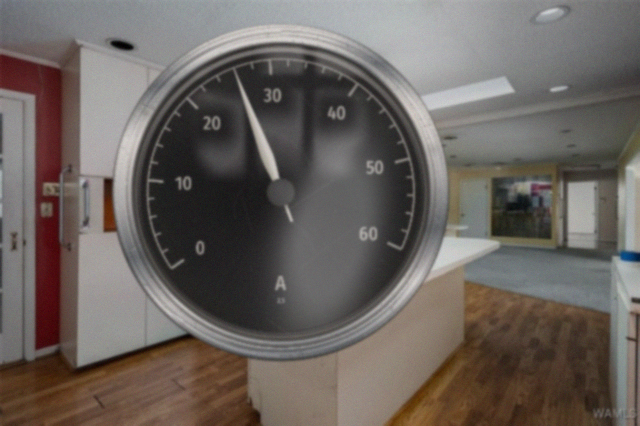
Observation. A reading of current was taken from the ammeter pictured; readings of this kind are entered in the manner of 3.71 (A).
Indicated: 26 (A)
